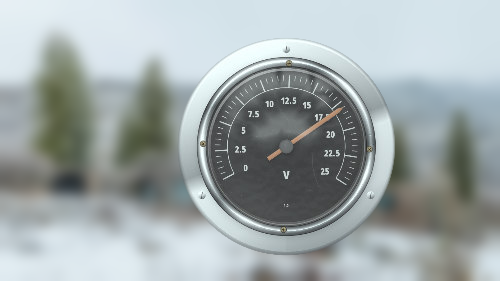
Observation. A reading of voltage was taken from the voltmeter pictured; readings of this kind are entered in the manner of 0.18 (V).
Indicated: 18 (V)
